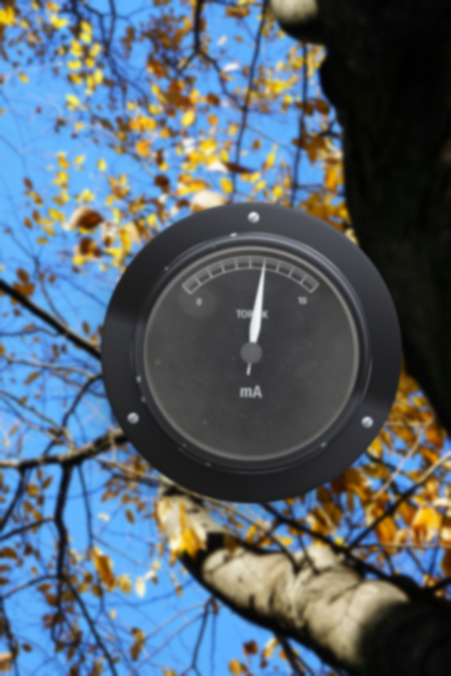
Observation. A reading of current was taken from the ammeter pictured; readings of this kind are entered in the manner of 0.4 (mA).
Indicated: 6 (mA)
